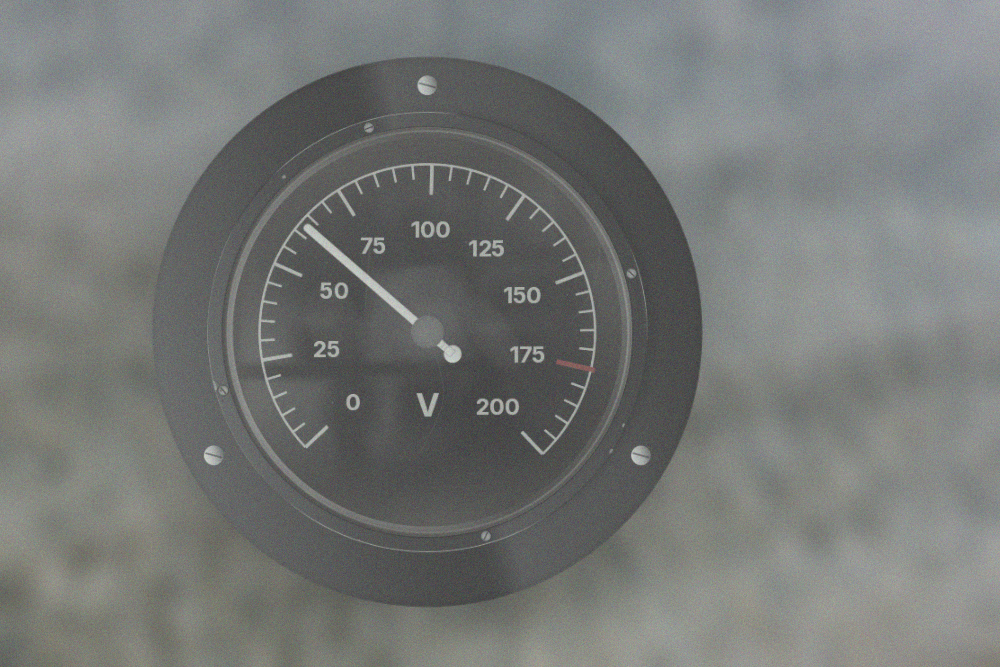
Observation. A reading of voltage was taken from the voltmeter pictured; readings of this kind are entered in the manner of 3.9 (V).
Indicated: 62.5 (V)
